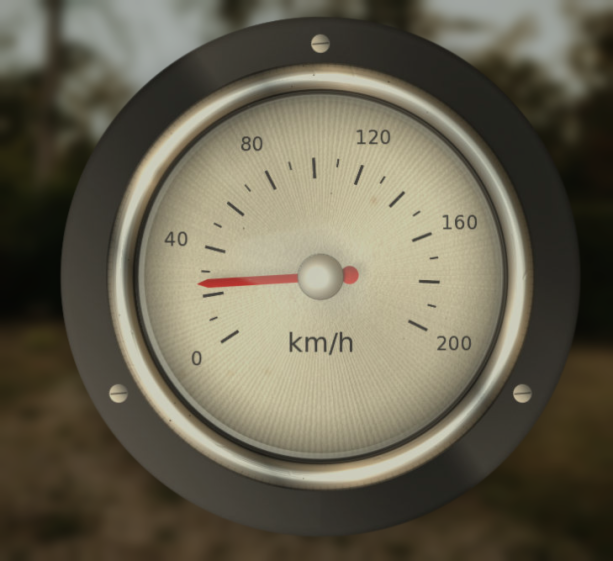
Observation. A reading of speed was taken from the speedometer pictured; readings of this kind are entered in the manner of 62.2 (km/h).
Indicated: 25 (km/h)
